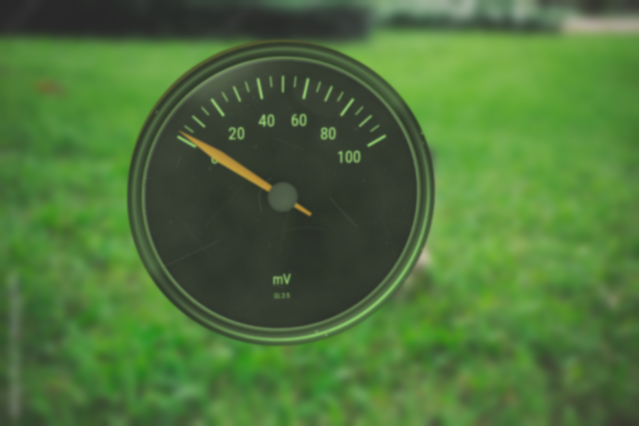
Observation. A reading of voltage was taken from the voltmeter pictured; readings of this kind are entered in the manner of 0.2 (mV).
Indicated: 2.5 (mV)
